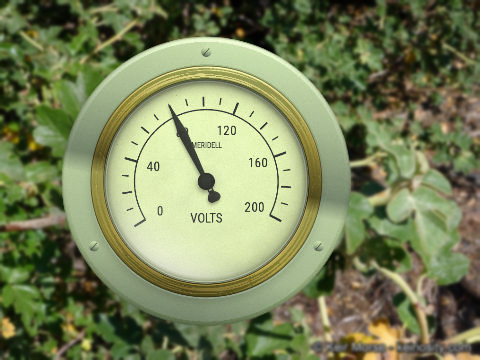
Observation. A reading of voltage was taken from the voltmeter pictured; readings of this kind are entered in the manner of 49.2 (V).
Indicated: 80 (V)
